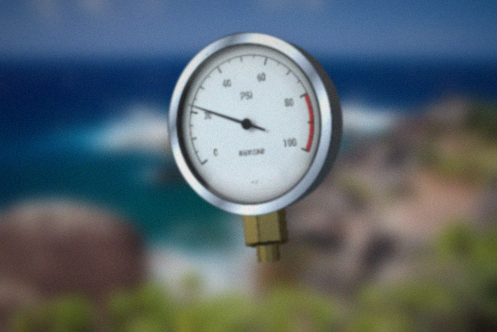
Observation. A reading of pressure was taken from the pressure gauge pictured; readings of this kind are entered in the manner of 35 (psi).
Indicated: 22.5 (psi)
